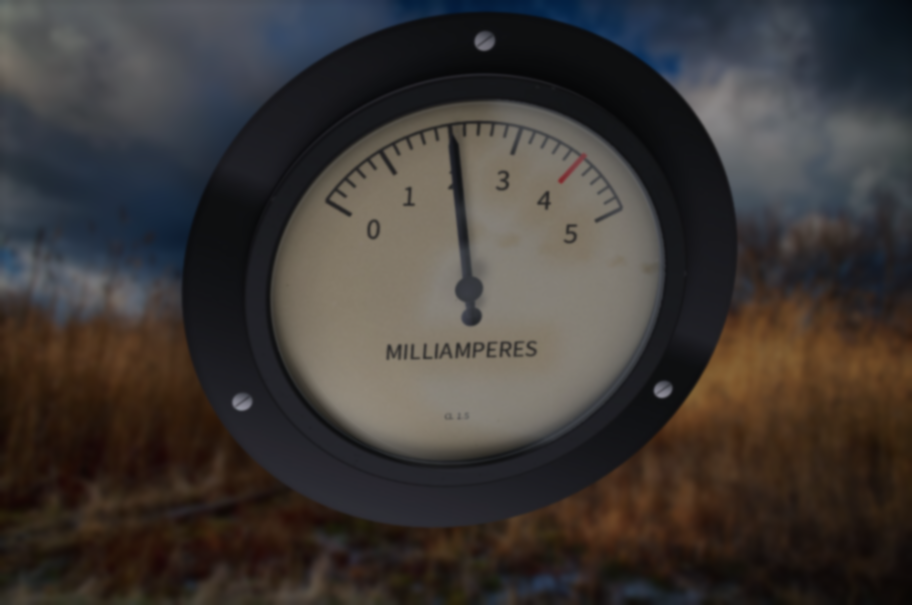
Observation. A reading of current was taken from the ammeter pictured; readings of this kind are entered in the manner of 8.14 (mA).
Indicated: 2 (mA)
